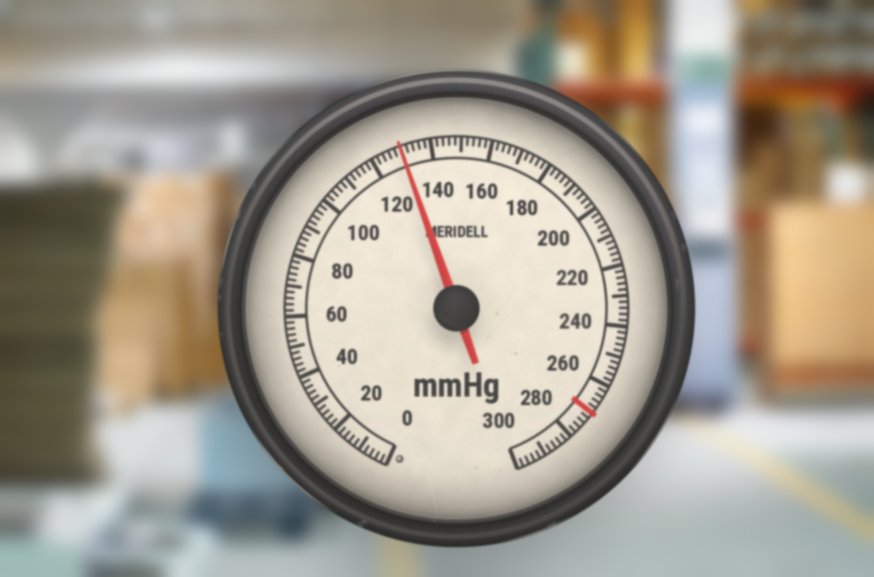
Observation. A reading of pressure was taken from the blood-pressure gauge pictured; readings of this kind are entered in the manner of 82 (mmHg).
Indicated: 130 (mmHg)
